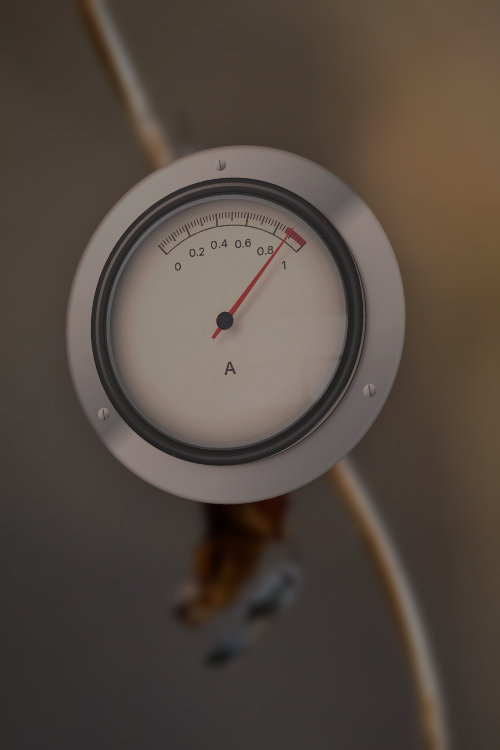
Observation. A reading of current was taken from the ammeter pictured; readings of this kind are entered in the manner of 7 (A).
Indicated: 0.9 (A)
